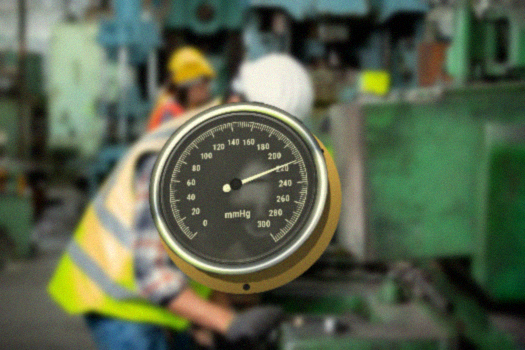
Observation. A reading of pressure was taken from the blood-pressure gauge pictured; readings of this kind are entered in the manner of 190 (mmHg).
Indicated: 220 (mmHg)
